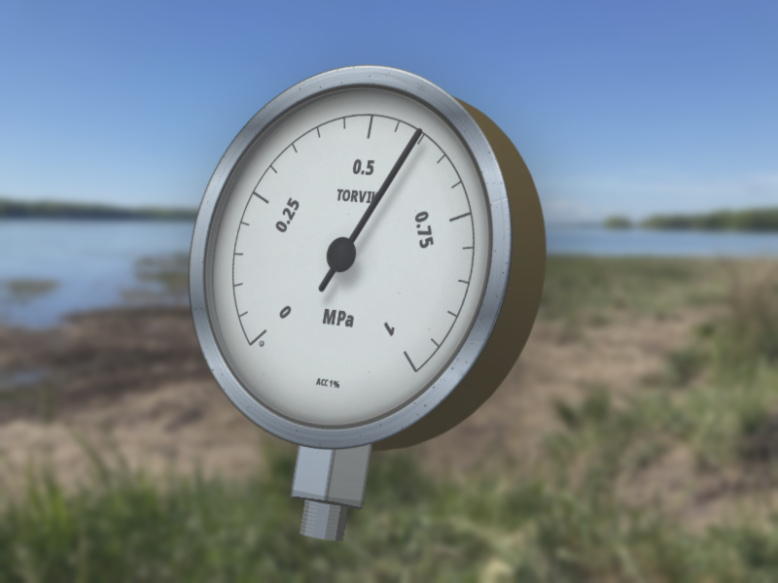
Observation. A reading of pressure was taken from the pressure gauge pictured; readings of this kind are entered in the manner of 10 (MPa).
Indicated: 0.6 (MPa)
